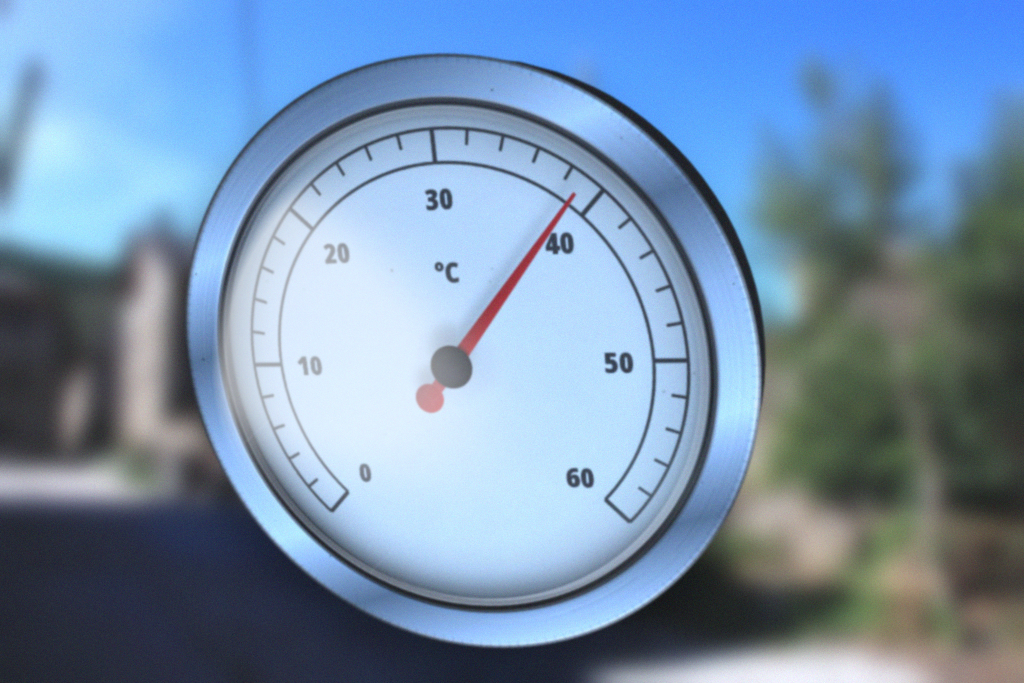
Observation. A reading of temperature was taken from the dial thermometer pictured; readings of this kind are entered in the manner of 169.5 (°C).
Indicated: 39 (°C)
